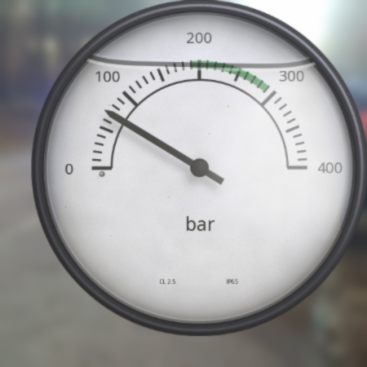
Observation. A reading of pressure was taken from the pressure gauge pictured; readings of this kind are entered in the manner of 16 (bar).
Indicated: 70 (bar)
